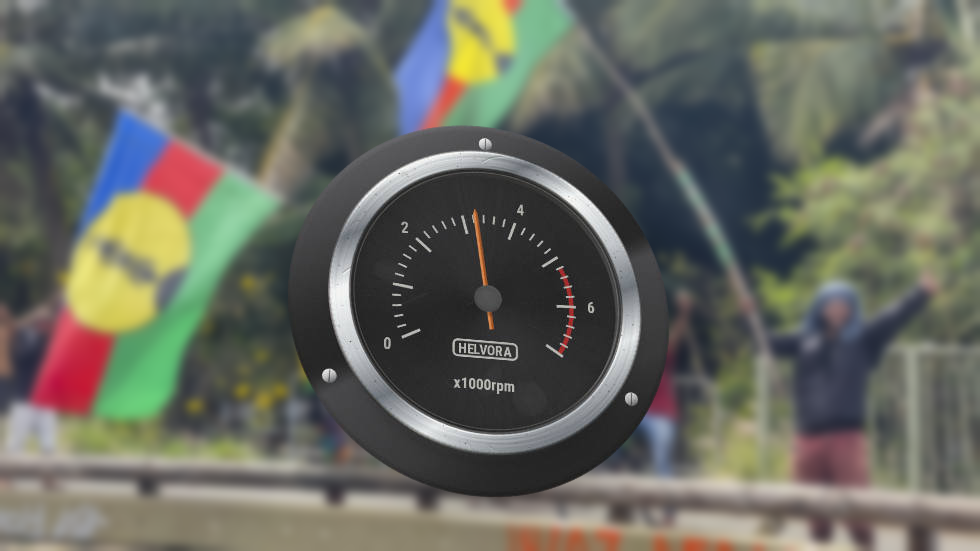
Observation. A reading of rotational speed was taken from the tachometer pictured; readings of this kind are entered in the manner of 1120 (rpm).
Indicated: 3200 (rpm)
